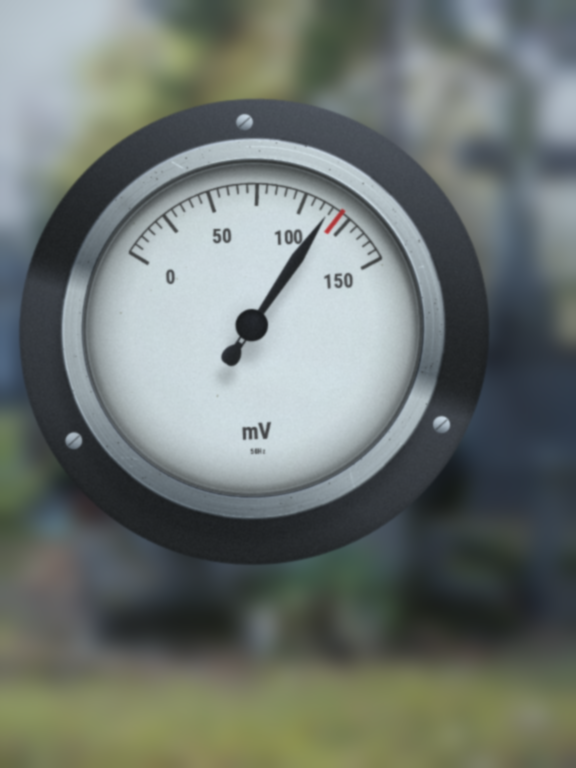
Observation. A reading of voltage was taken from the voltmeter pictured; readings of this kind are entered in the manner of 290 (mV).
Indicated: 115 (mV)
